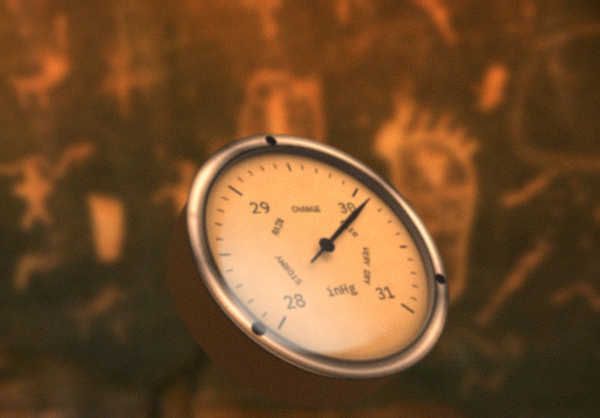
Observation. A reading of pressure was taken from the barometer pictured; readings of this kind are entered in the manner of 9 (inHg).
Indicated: 30.1 (inHg)
